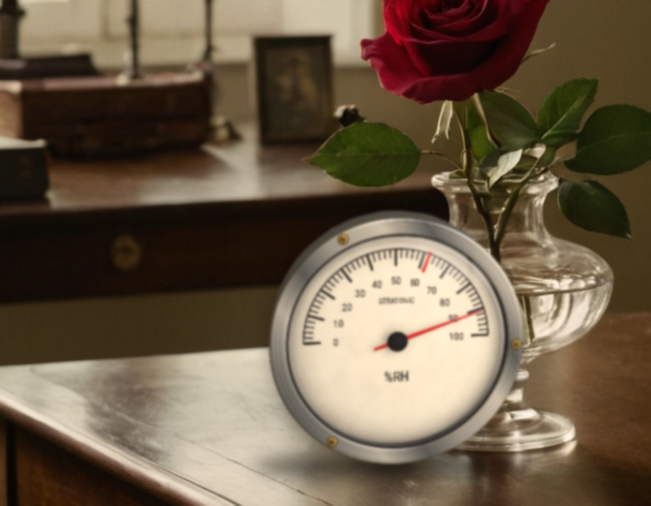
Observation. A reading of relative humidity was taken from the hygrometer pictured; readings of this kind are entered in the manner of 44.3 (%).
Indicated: 90 (%)
